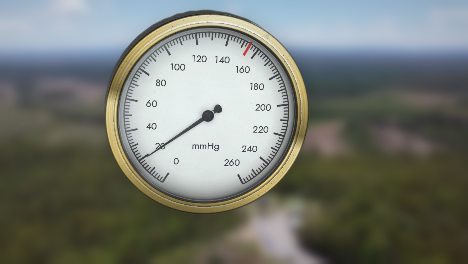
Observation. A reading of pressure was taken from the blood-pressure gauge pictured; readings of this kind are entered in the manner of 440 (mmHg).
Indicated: 20 (mmHg)
